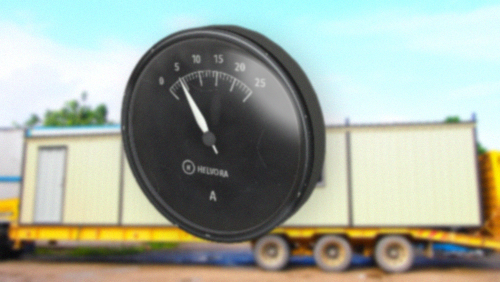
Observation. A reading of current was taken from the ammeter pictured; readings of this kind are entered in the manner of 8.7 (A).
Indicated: 5 (A)
